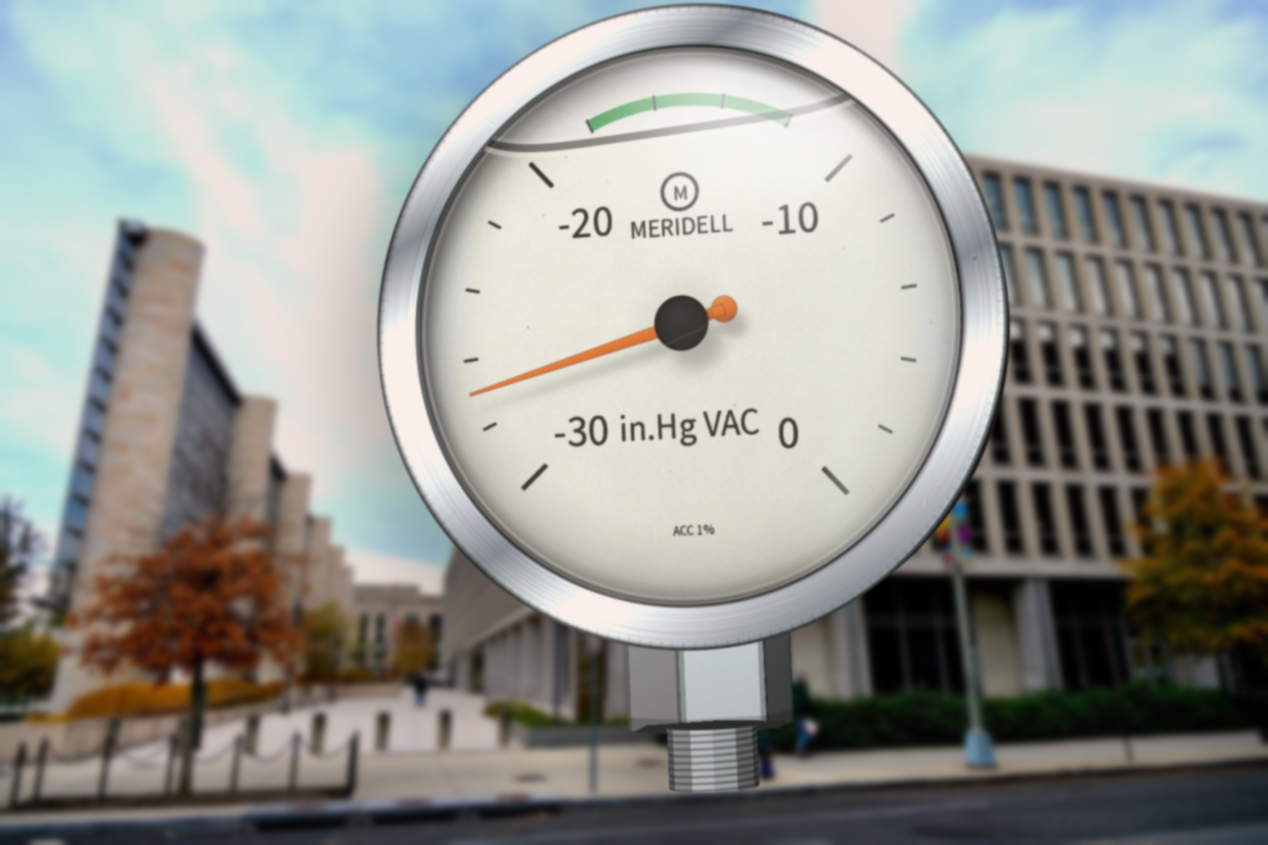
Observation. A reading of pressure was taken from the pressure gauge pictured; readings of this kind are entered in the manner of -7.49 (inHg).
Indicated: -27 (inHg)
